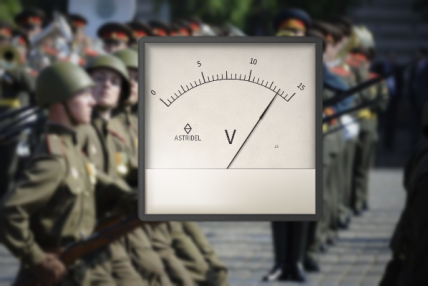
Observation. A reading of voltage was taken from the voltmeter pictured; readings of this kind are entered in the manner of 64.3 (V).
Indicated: 13.5 (V)
